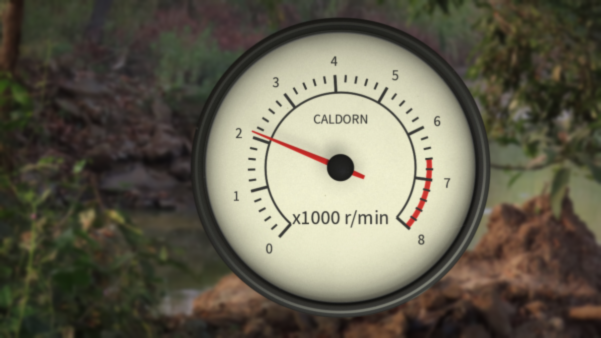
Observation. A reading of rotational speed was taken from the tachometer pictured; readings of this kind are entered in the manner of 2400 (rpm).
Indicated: 2100 (rpm)
